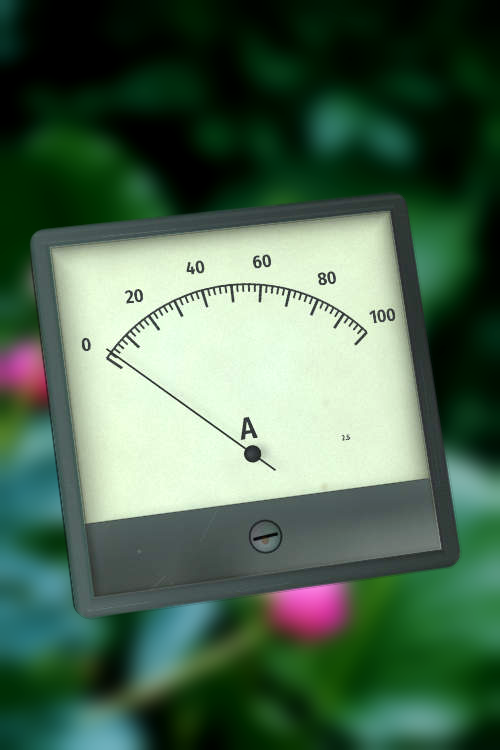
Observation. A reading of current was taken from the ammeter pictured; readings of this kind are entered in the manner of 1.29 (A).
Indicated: 2 (A)
